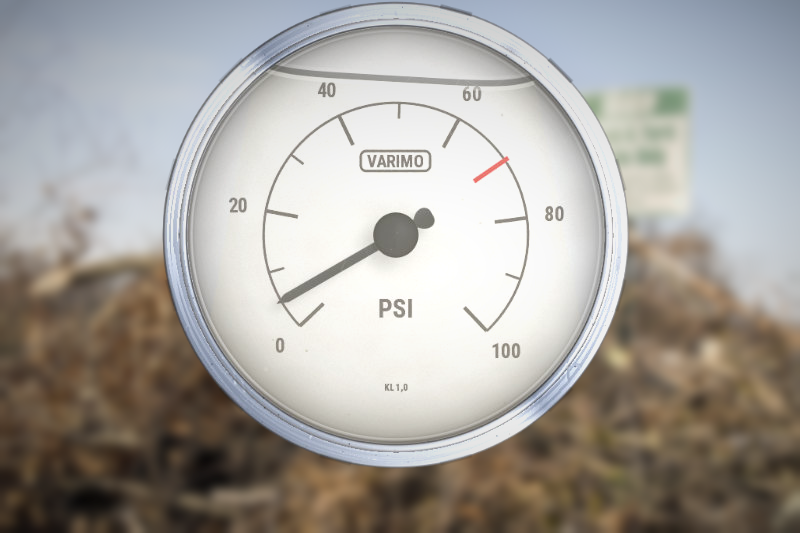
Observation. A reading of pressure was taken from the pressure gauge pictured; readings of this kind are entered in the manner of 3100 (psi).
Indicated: 5 (psi)
